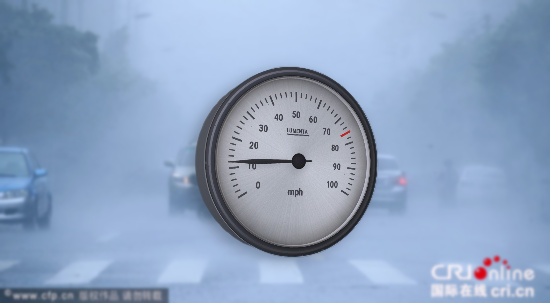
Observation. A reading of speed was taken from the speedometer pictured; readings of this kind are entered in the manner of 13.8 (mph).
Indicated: 12 (mph)
